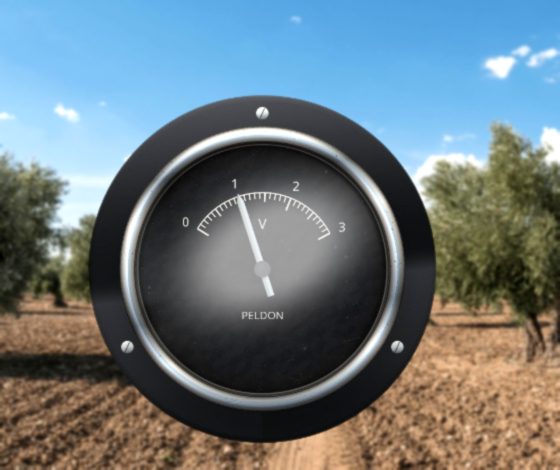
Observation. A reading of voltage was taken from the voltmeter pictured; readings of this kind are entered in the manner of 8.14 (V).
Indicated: 1 (V)
